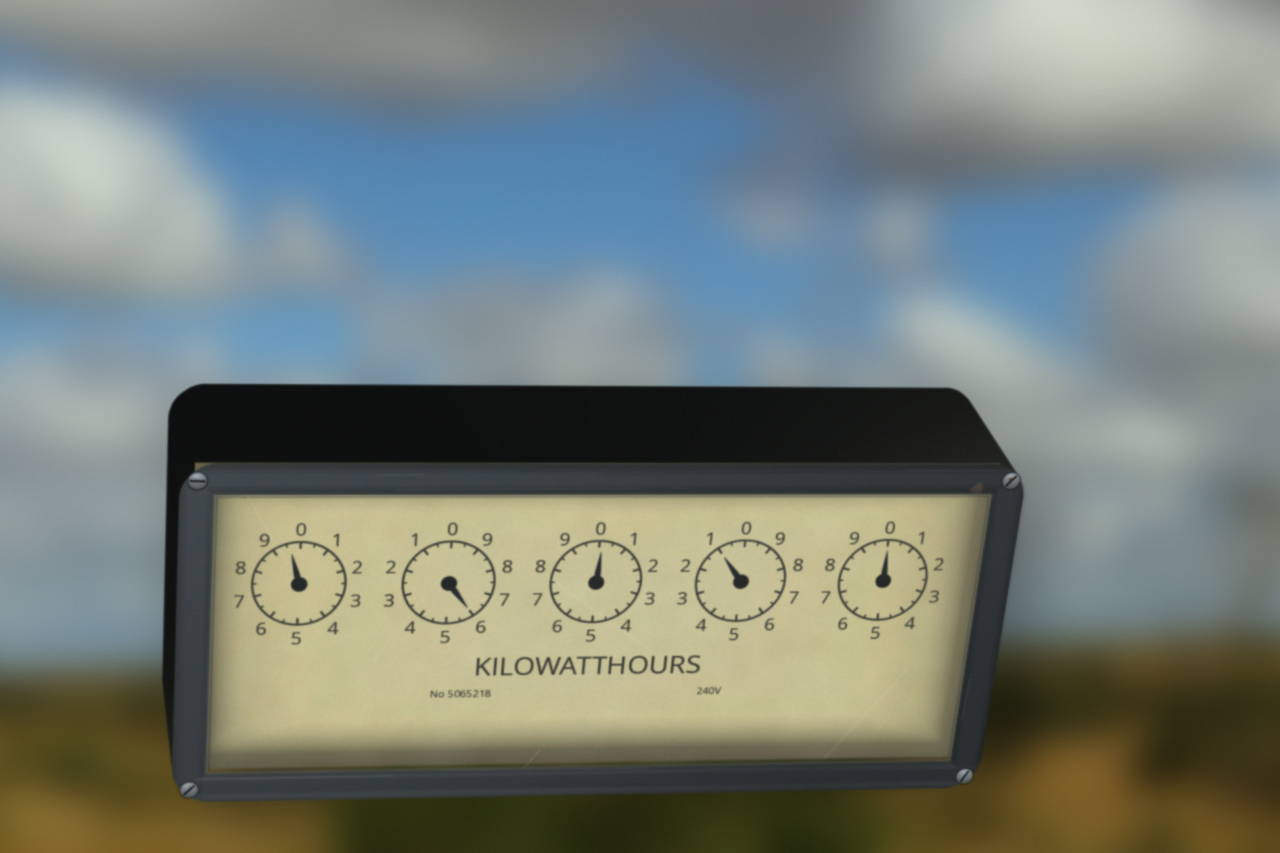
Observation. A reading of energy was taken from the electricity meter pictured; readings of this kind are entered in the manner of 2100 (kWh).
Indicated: 96010 (kWh)
